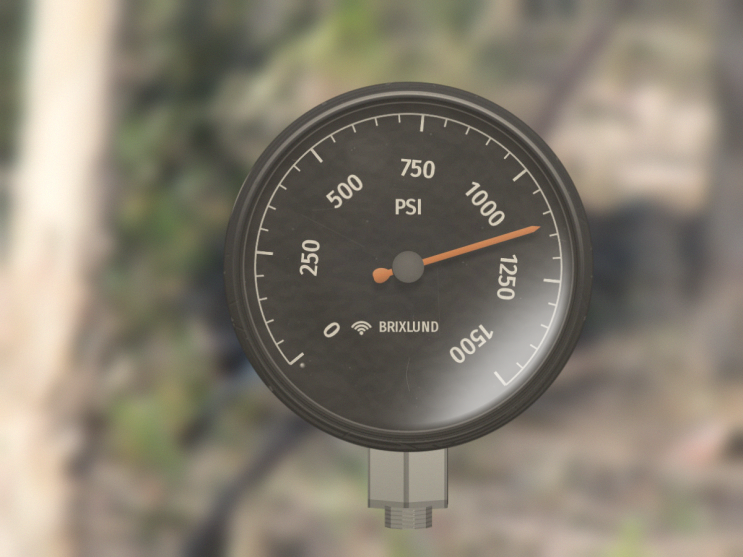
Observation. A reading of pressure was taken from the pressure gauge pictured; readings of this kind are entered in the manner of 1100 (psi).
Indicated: 1125 (psi)
